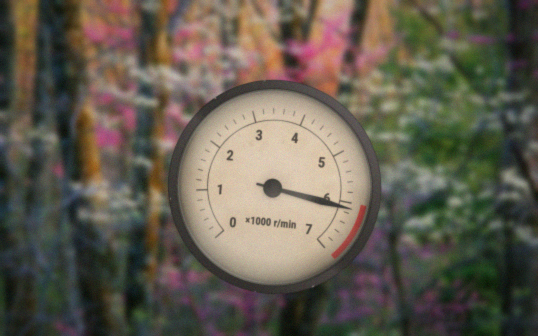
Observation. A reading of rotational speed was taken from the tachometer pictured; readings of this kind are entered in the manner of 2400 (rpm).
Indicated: 6100 (rpm)
